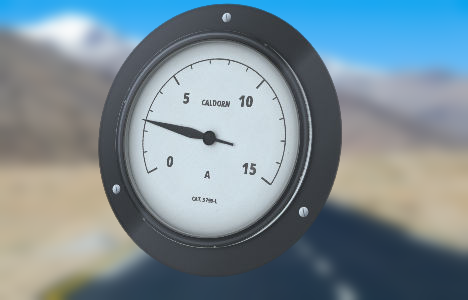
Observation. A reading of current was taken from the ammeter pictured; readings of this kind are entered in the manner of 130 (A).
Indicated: 2.5 (A)
